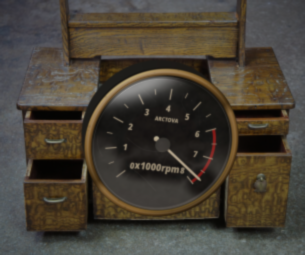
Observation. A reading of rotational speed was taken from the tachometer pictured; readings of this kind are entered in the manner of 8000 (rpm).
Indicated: 7750 (rpm)
